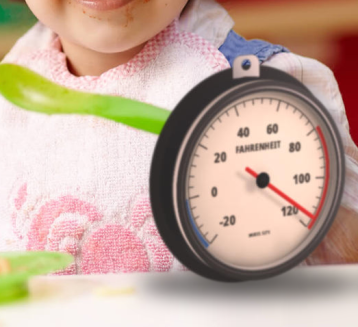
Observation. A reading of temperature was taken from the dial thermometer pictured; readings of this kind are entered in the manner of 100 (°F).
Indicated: 116 (°F)
